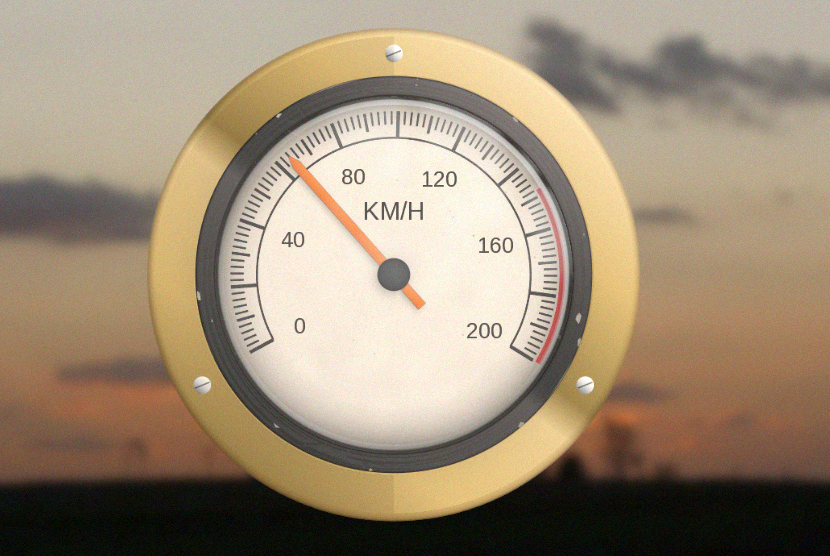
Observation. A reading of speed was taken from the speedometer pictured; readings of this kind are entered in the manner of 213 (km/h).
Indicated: 64 (km/h)
